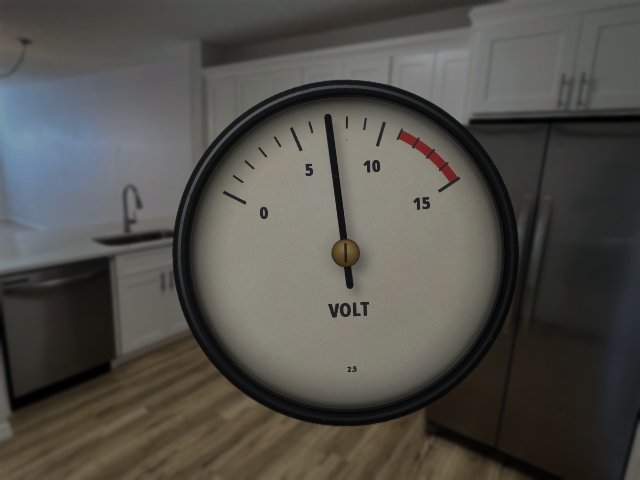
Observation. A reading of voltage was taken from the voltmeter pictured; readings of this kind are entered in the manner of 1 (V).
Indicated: 7 (V)
